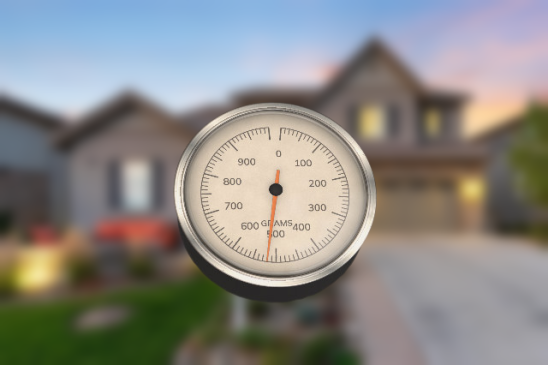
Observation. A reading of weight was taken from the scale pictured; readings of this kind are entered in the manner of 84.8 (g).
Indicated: 520 (g)
